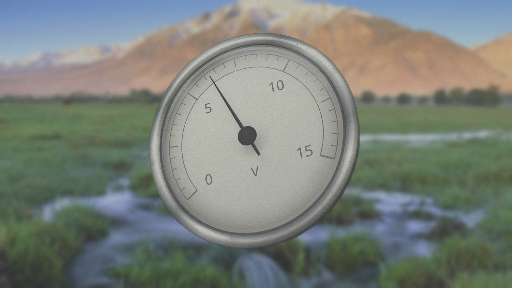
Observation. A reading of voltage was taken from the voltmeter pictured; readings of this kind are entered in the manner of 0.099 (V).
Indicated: 6.25 (V)
